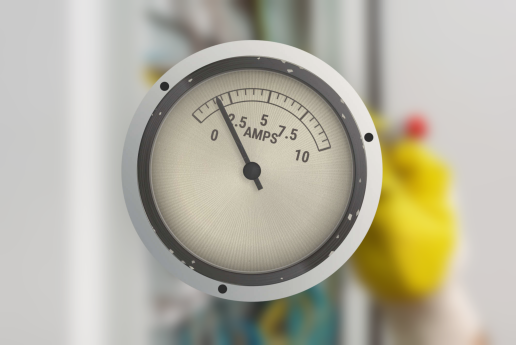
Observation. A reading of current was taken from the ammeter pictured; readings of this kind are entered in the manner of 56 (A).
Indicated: 1.75 (A)
